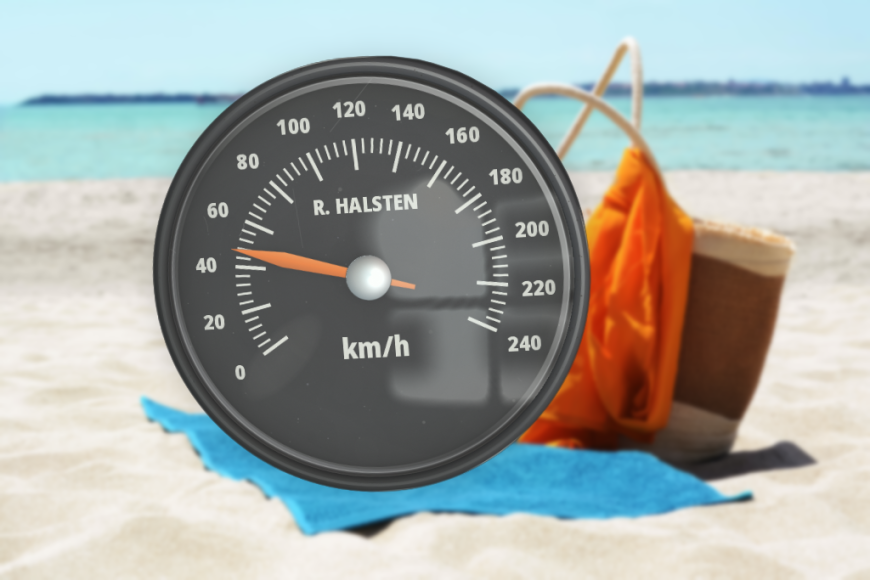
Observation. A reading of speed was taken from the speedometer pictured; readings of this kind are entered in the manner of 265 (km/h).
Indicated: 48 (km/h)
